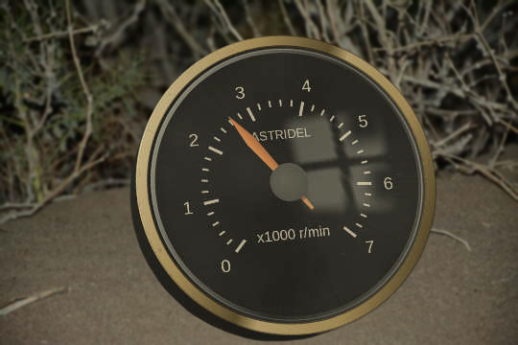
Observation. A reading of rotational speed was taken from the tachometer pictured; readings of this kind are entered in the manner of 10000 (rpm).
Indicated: 2600 (rpm)
